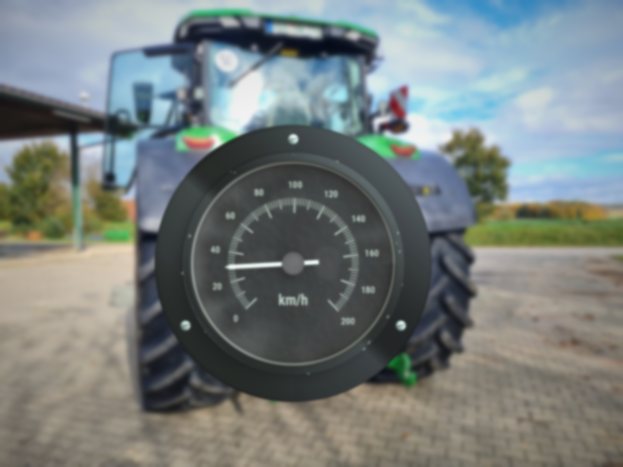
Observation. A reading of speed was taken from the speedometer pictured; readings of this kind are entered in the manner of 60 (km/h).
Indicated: 30 (km/h)
